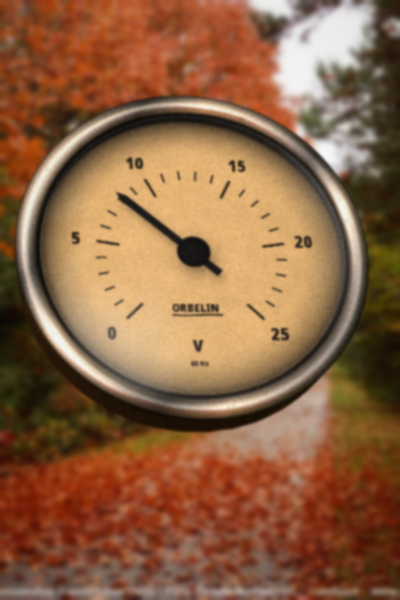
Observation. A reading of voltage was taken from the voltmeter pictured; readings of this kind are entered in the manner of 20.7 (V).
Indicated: 8 (V)
